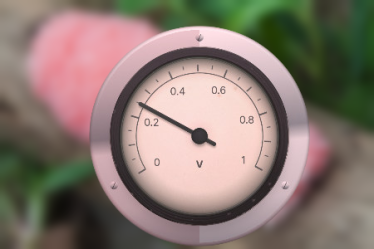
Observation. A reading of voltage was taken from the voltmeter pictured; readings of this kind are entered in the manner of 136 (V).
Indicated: 0.25 (V)
